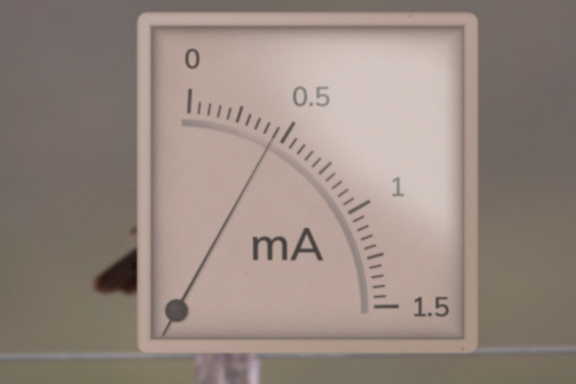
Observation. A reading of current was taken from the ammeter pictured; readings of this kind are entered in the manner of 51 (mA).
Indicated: 0.45 (mA)
